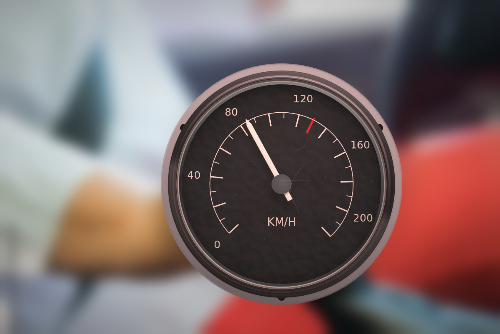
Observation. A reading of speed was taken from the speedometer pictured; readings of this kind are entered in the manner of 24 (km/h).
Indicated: 85 (km/h)
